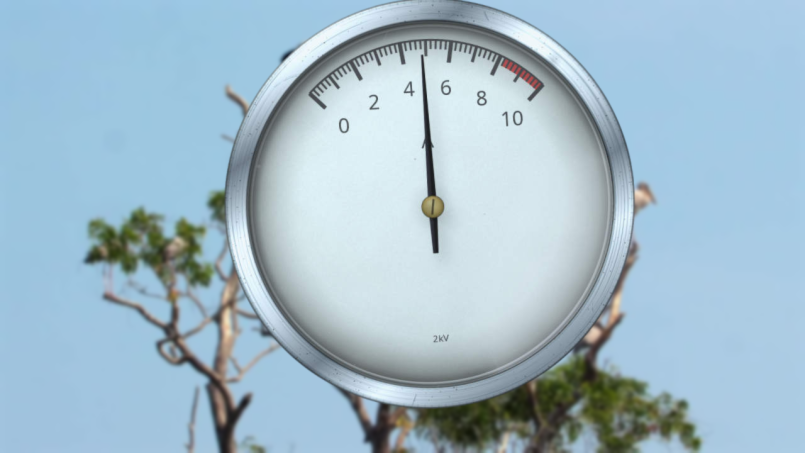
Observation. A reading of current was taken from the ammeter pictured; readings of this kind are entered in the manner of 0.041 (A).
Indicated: 4.8 (A)
